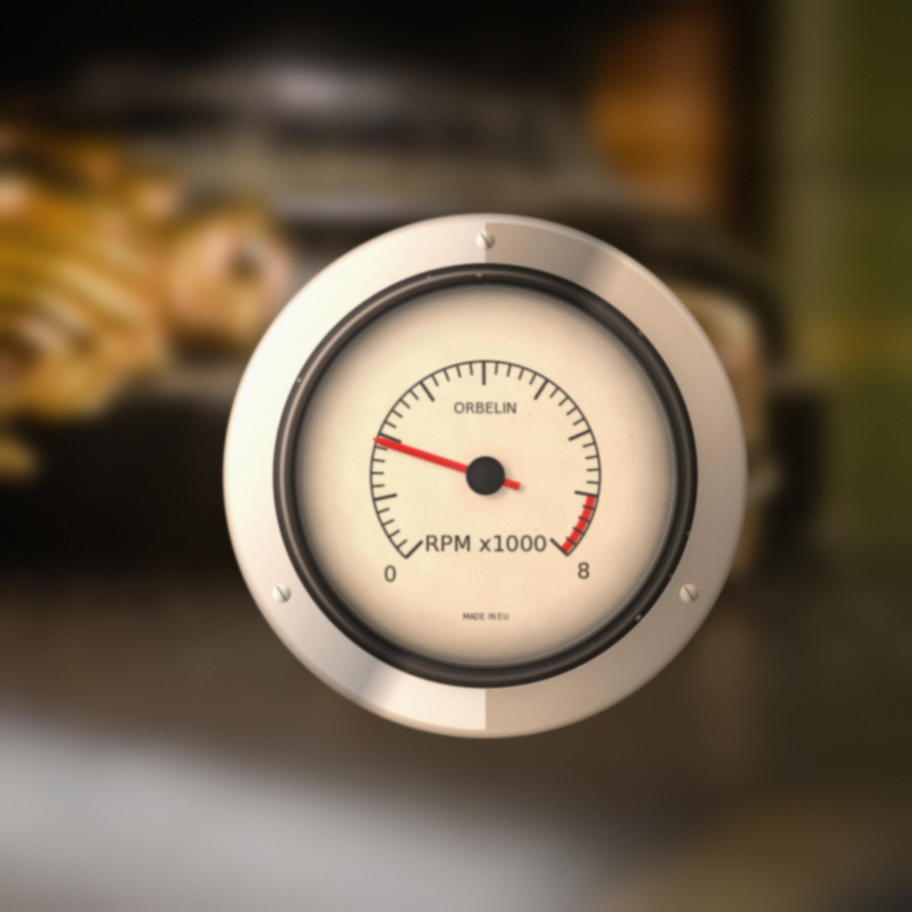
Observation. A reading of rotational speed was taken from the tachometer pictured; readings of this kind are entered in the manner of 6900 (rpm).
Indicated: 1900 (rpm)
